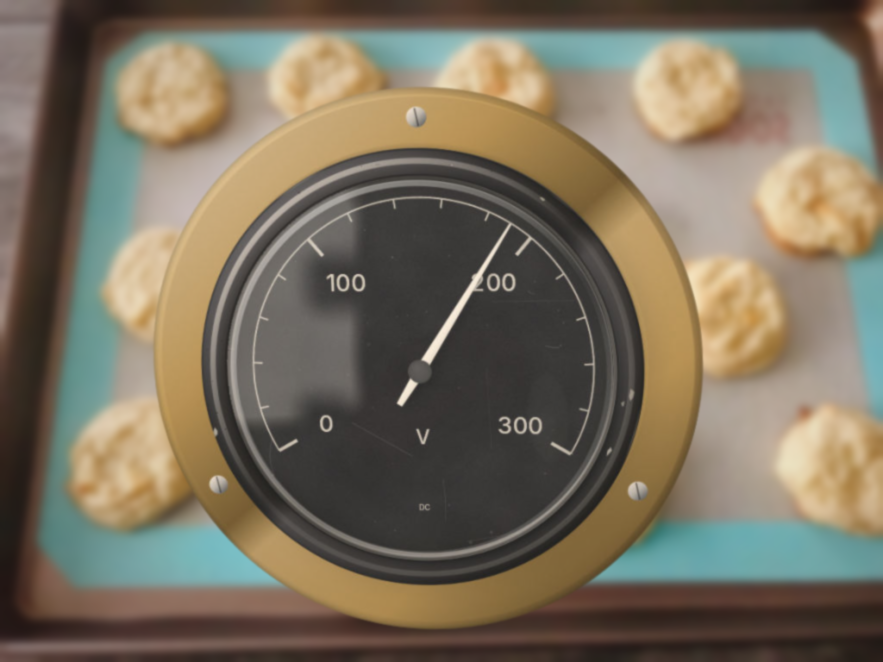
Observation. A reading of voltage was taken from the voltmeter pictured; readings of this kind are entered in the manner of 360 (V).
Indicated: 190 (V)
